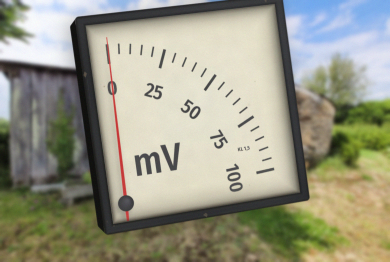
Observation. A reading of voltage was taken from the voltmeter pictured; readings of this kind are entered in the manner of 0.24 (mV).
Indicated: 0 (mV)
